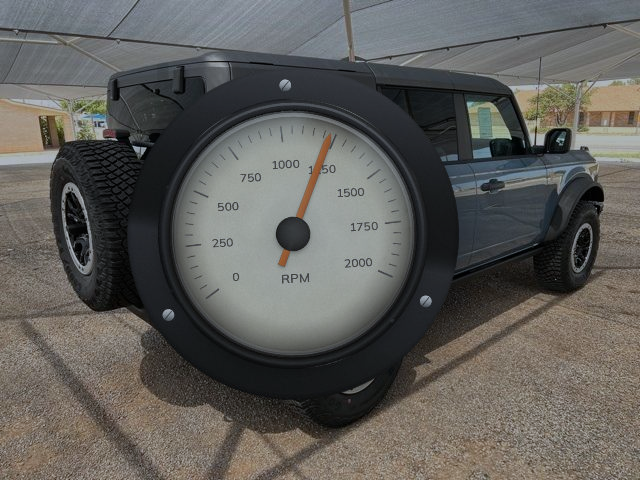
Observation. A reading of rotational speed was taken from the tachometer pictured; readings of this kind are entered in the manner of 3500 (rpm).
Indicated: 1225 (rpm)
